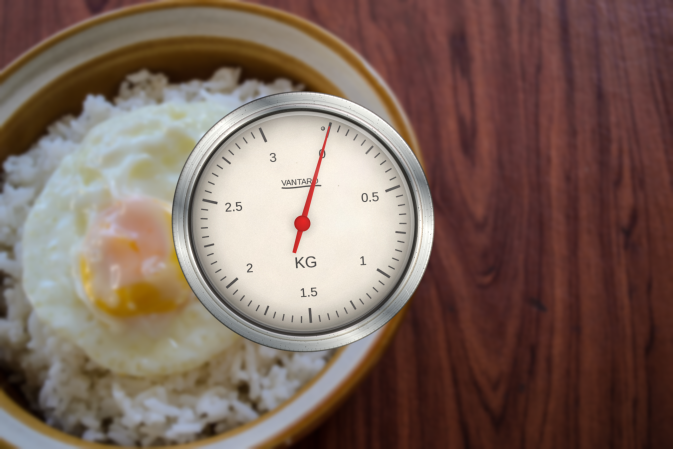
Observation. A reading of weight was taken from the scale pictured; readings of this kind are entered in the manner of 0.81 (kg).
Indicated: 0 (kg)
